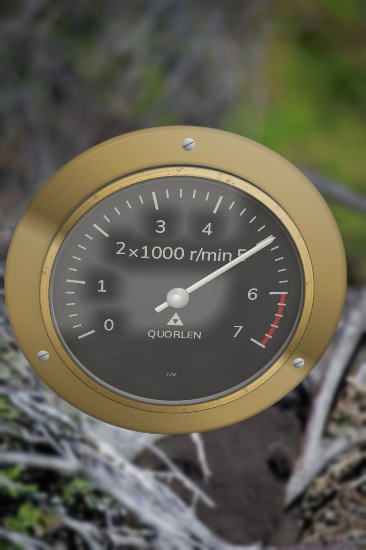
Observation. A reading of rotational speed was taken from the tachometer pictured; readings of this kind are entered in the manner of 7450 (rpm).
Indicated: 5000 (rpm)
